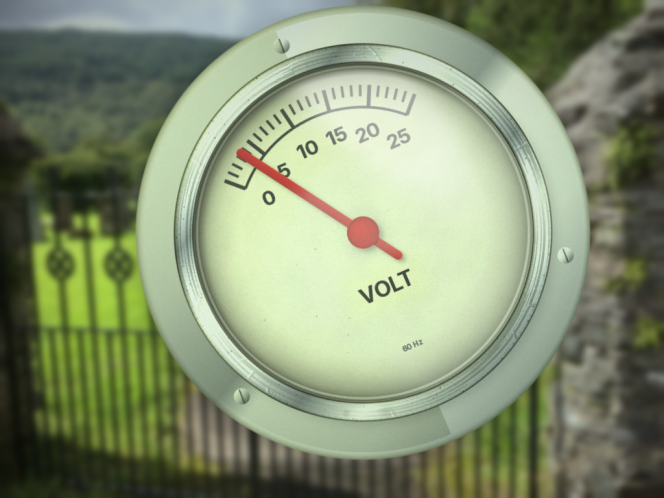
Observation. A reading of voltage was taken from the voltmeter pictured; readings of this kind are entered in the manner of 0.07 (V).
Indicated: 3.5 (V)
